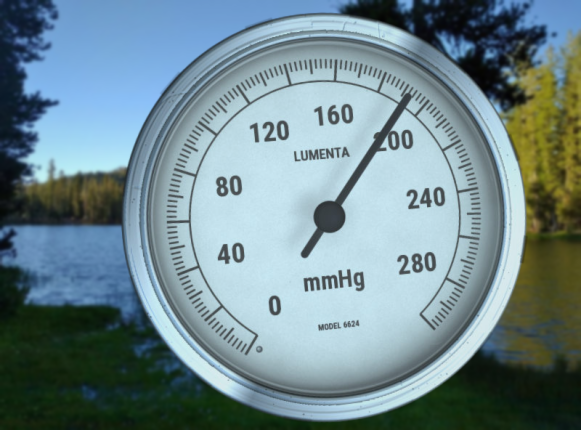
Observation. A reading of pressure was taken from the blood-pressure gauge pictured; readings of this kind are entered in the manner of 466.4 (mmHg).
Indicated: 192 (mmHg)
